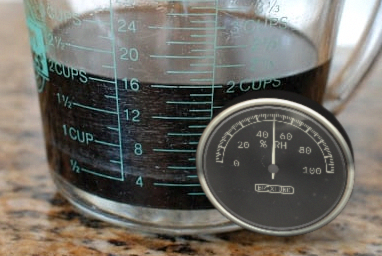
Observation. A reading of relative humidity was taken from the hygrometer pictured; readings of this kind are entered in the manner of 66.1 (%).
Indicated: 50 (%)
